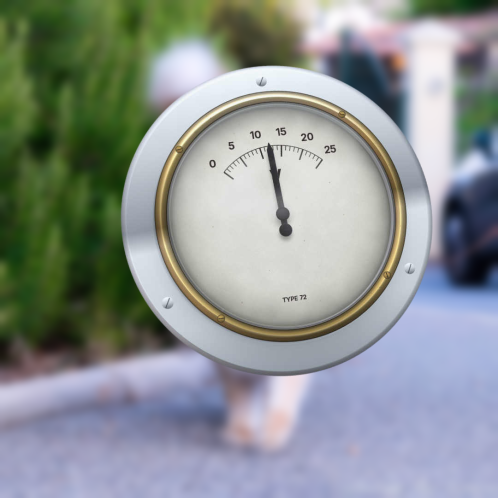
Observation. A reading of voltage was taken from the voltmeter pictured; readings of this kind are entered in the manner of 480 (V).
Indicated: 12 (V)
